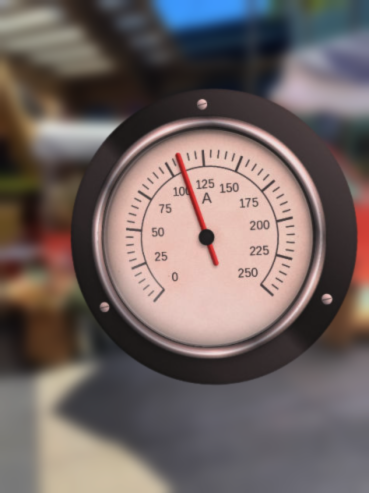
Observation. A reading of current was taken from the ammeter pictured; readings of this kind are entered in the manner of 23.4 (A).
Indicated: 110 (A)
